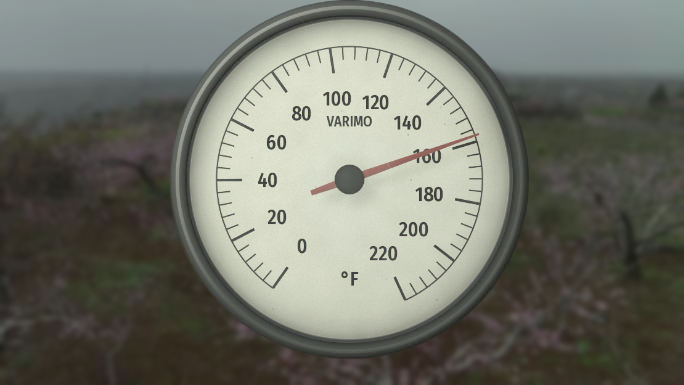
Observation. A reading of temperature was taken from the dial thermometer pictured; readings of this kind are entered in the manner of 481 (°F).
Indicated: 158 (°F)
